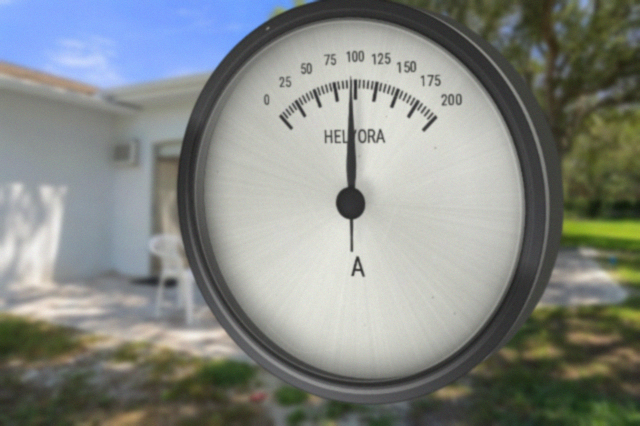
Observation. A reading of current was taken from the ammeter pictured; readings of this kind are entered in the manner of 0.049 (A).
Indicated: 100 (A)
